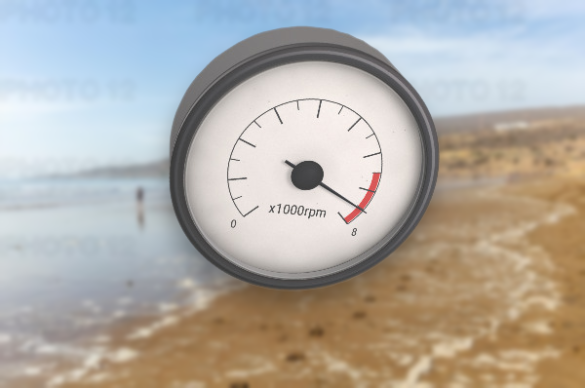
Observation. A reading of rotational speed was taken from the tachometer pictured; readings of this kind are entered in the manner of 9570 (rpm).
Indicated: 7500 (rpm)
